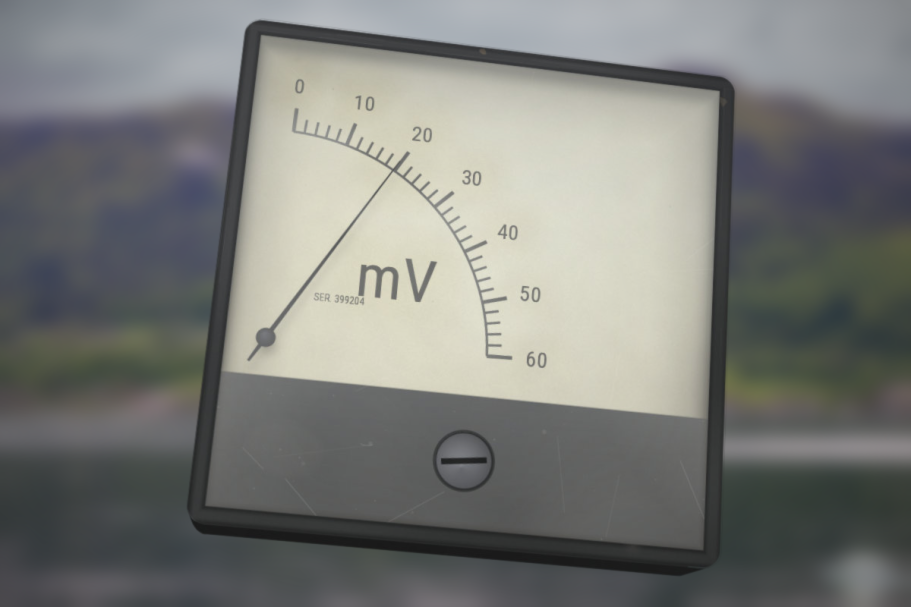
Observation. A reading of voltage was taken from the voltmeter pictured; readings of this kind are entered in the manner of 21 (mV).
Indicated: 20 (mV)
